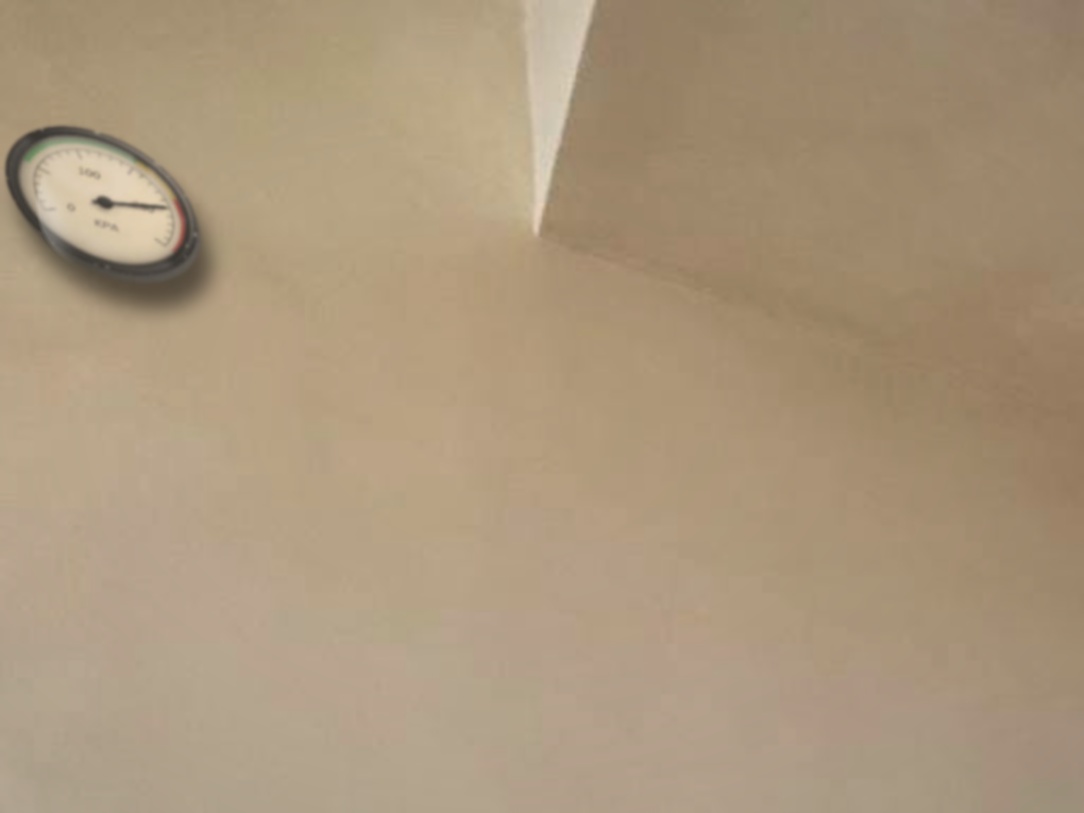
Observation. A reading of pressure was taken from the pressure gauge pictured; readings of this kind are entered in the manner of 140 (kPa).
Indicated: 200 (kPa)
